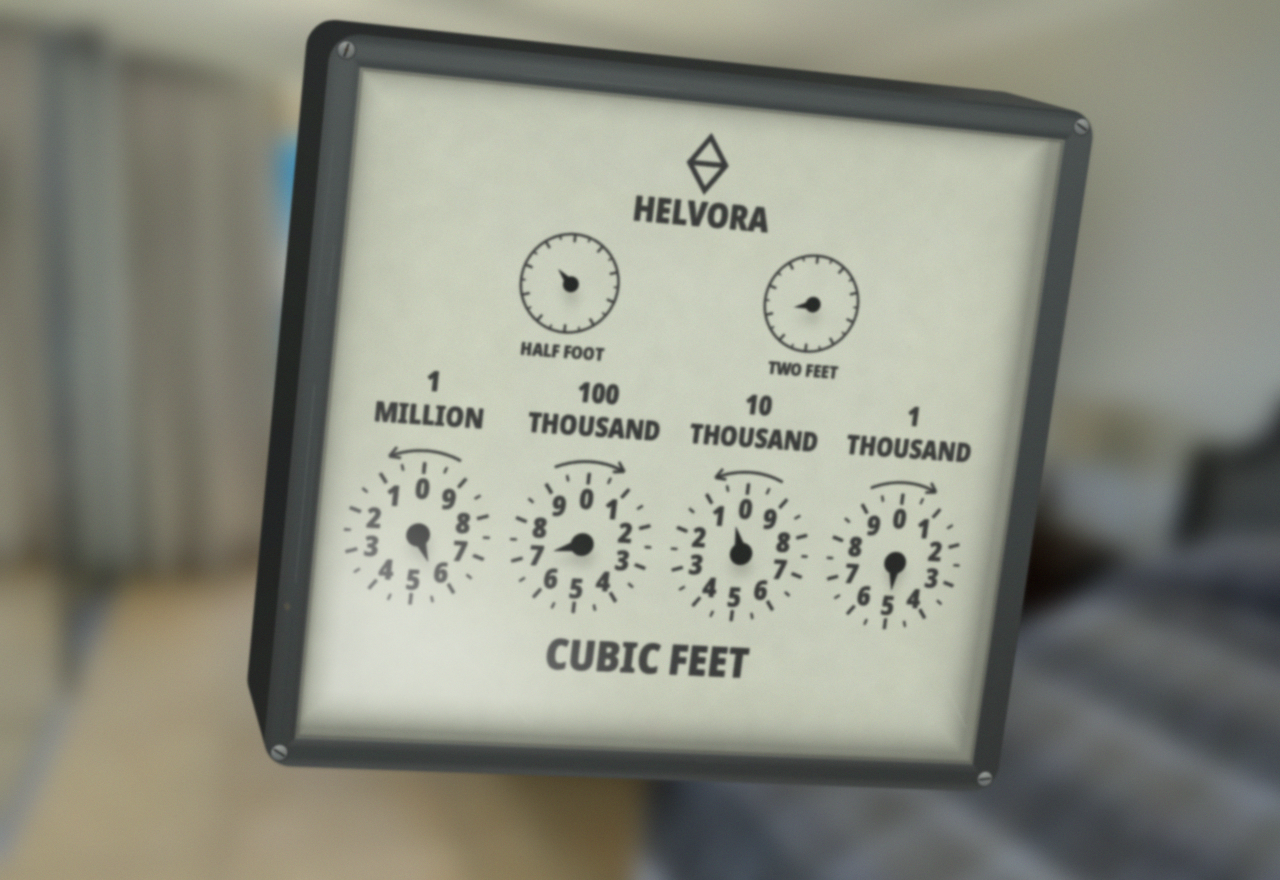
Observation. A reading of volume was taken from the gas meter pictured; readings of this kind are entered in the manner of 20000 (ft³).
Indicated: 570500 (ft³)
